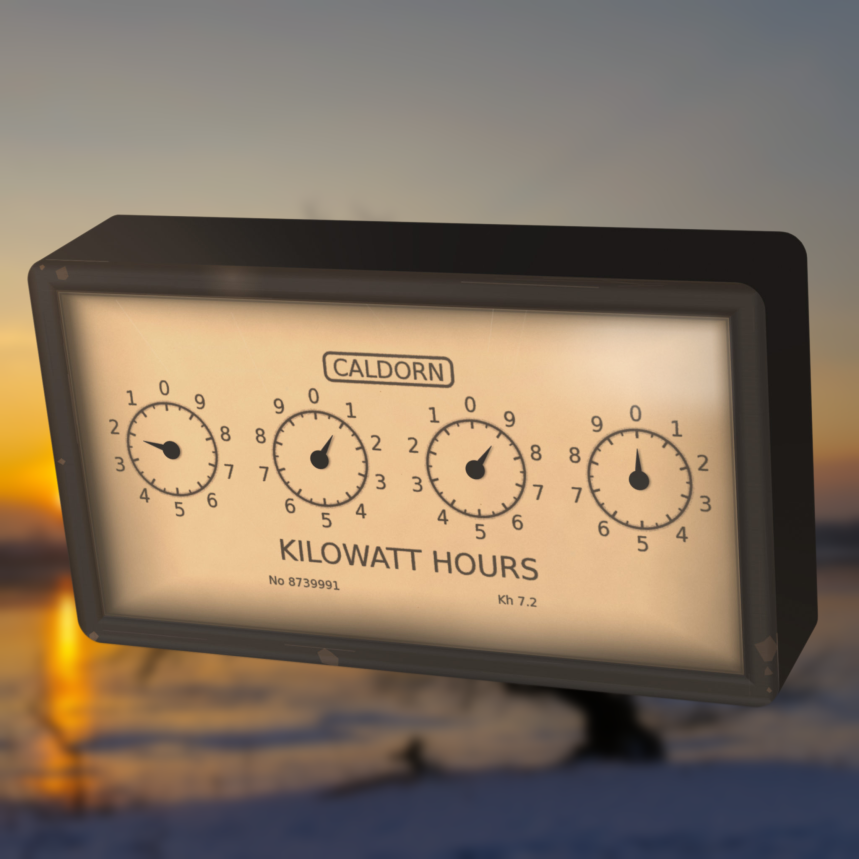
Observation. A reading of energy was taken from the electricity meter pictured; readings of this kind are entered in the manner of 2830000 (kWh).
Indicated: 2090 (kWh)
